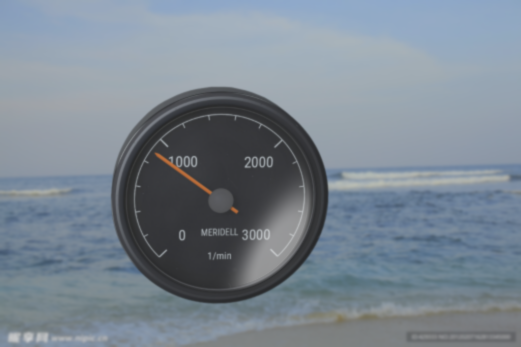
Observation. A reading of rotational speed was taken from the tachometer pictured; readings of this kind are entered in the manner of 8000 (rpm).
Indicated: 900 (rpm)
